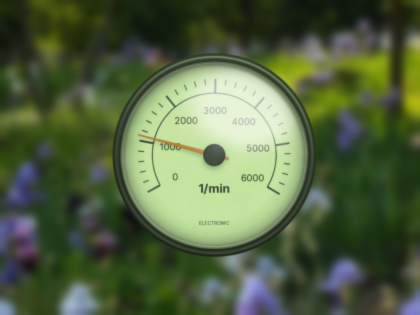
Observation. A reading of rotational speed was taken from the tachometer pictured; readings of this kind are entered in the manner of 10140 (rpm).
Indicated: 1100 (rpm)
